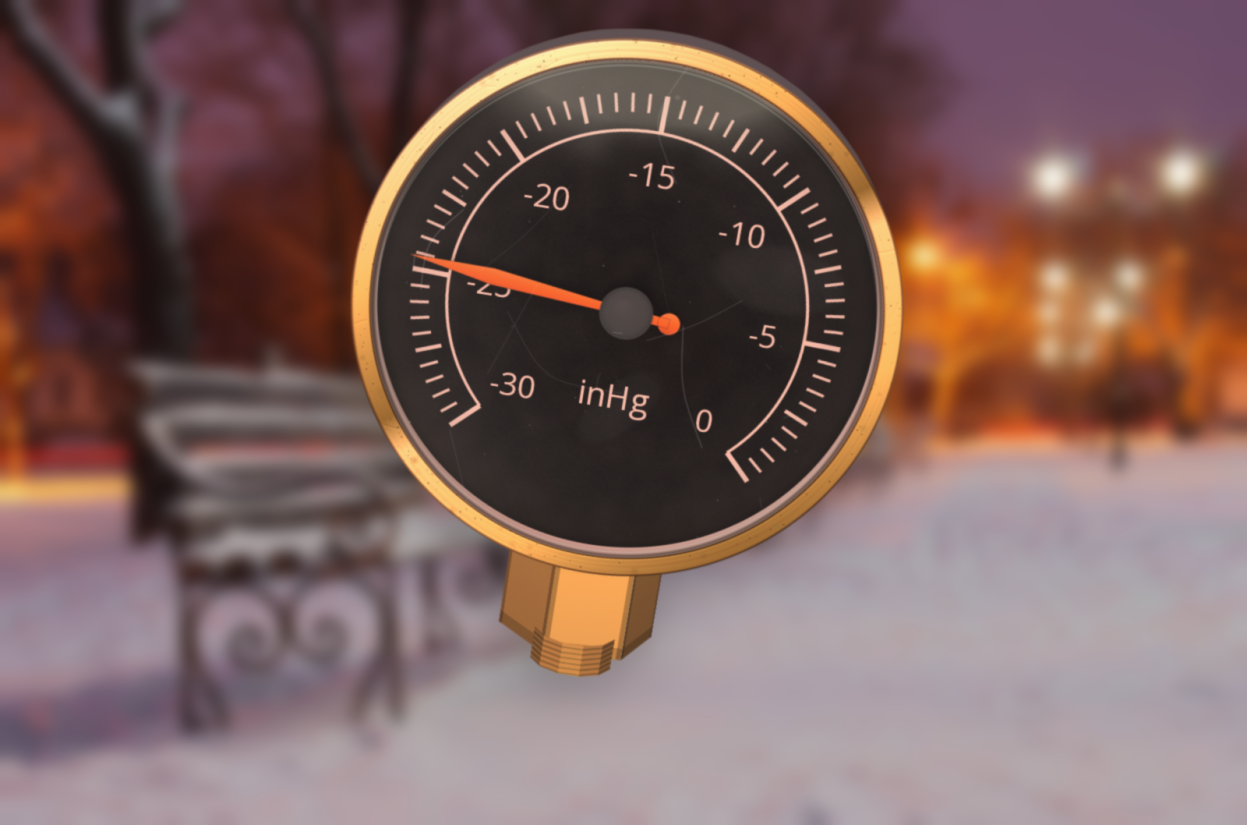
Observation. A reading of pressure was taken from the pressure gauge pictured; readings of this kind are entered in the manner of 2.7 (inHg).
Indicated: -24.5 (inHg)
